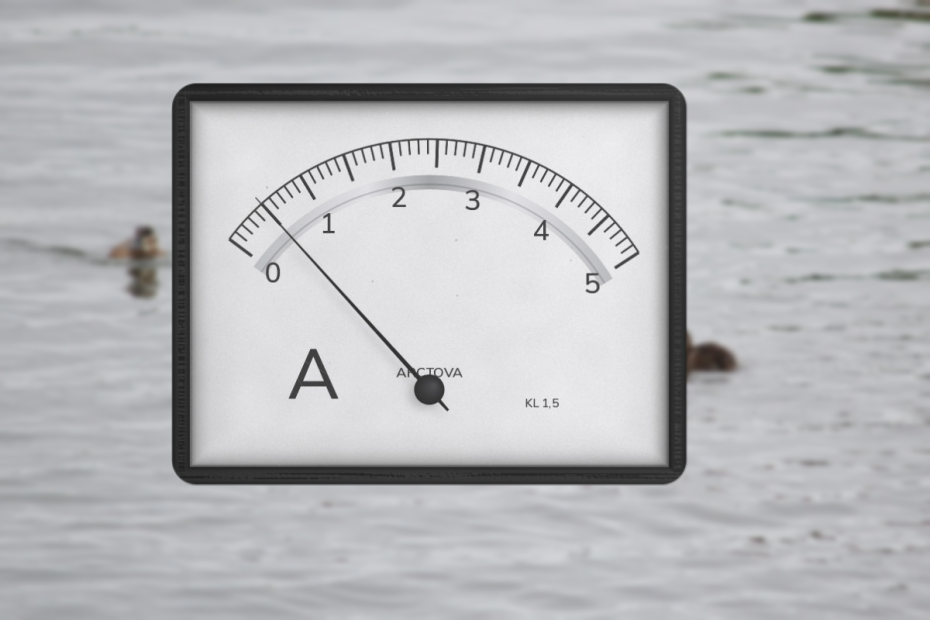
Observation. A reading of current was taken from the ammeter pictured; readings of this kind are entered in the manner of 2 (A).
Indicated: 0.5 (A)
